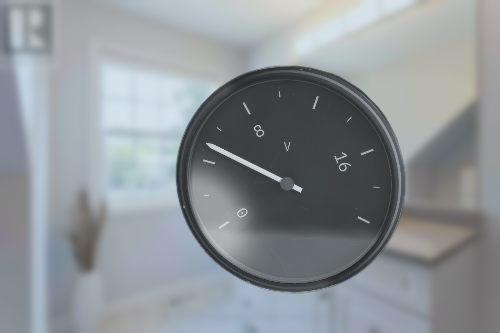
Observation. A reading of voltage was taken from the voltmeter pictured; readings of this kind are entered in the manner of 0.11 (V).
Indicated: 5 (V)
